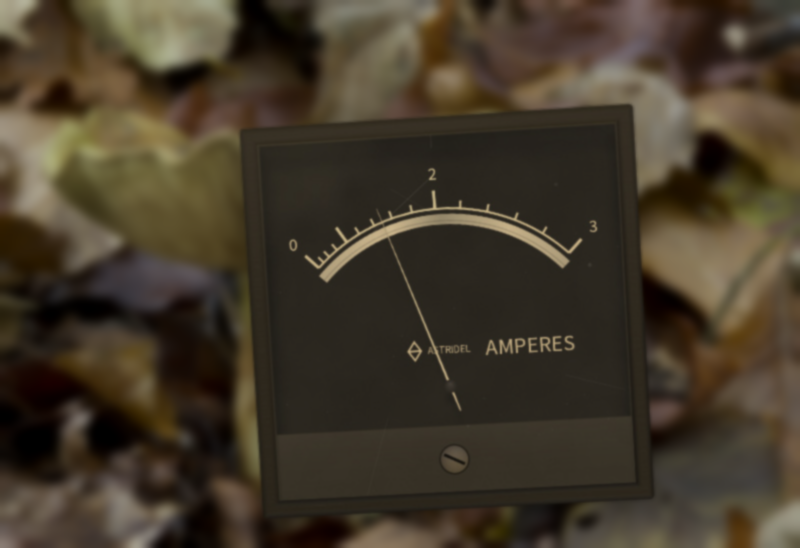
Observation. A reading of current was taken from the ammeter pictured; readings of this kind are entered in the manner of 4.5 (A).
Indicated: 1.5 (A)
